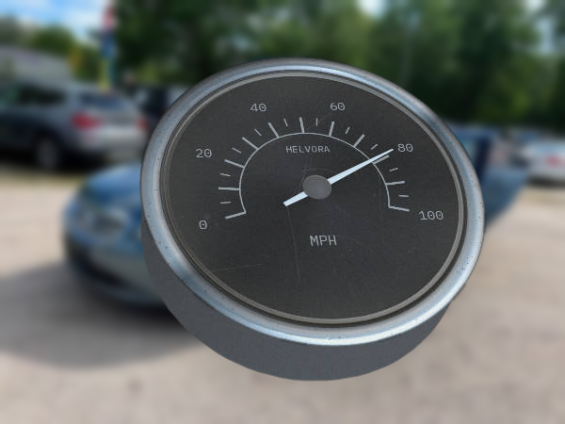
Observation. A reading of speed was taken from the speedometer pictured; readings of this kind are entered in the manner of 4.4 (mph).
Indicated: 80 (mph)
